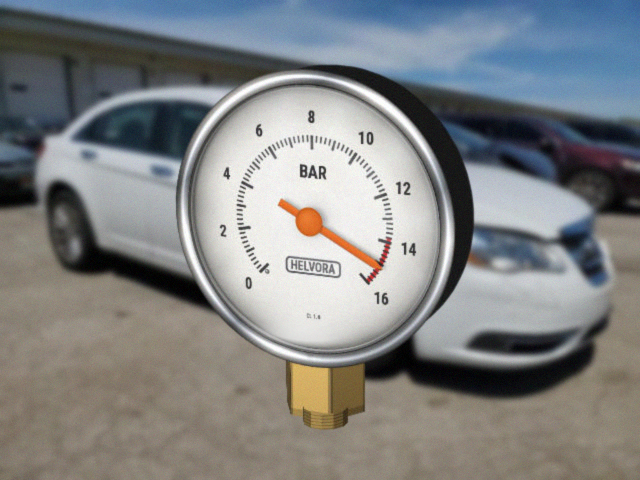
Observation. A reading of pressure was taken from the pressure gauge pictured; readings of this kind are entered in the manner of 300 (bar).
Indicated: 15 (bar)
